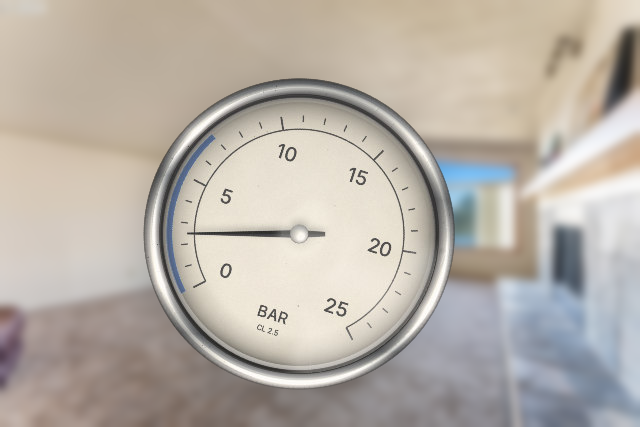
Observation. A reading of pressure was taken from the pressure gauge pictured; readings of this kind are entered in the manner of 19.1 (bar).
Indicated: 2.5 (bar)
